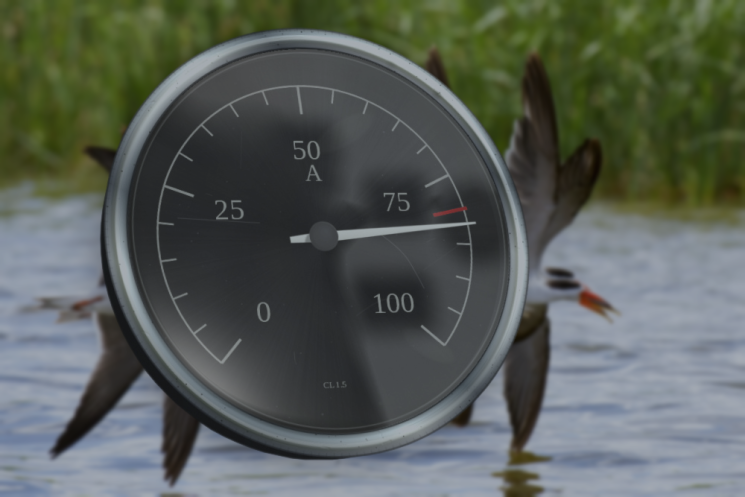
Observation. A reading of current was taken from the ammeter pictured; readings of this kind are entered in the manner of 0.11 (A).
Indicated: 82.5 (A)
